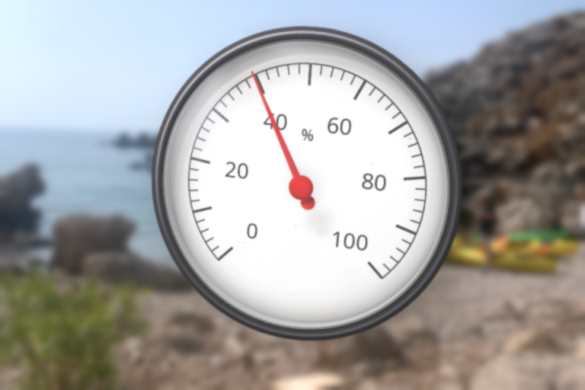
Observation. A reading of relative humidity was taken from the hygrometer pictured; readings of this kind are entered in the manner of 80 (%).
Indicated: 40 (%)
